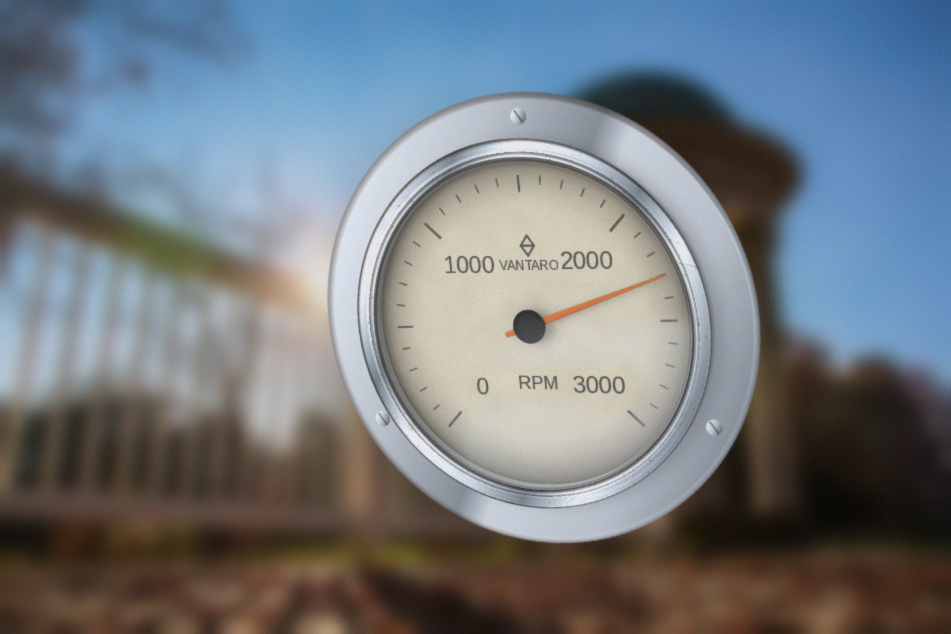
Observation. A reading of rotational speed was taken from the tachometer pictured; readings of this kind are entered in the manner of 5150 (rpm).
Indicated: 2300 (rpm)
